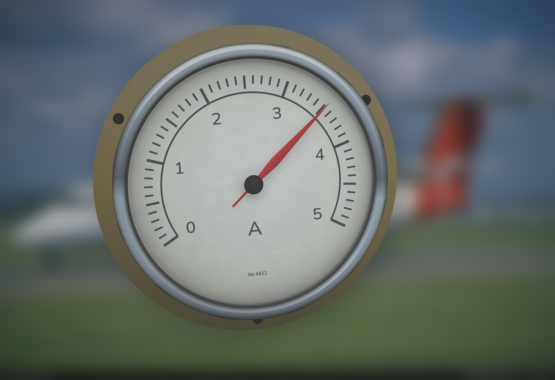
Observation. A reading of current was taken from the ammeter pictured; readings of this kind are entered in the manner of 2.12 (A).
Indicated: 3.5 (A)
